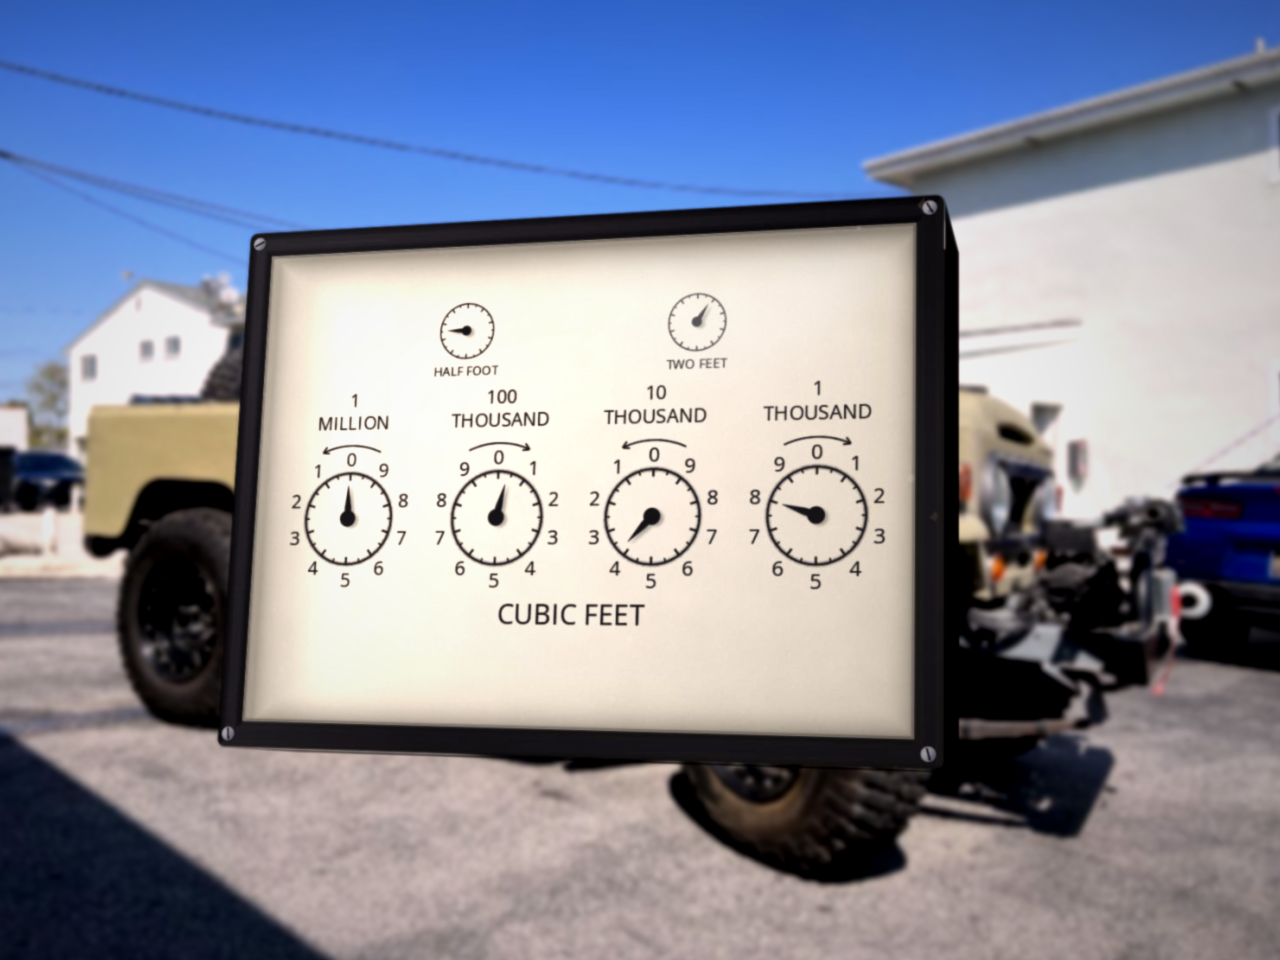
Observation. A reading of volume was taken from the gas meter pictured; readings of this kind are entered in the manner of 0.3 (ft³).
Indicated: 3800 (ft³)
